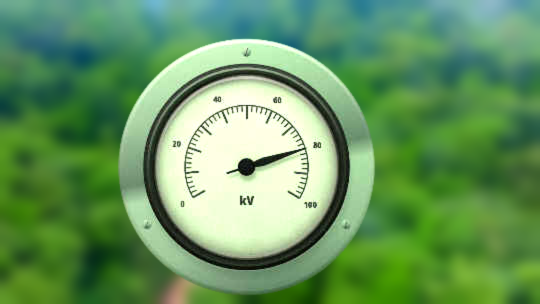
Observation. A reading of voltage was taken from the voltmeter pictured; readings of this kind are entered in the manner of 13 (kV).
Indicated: 80 (kV)
